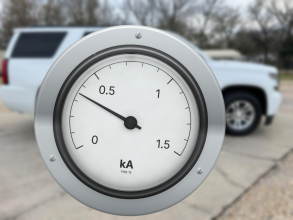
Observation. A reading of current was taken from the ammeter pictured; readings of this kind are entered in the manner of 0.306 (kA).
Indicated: 0.35 (kA)
